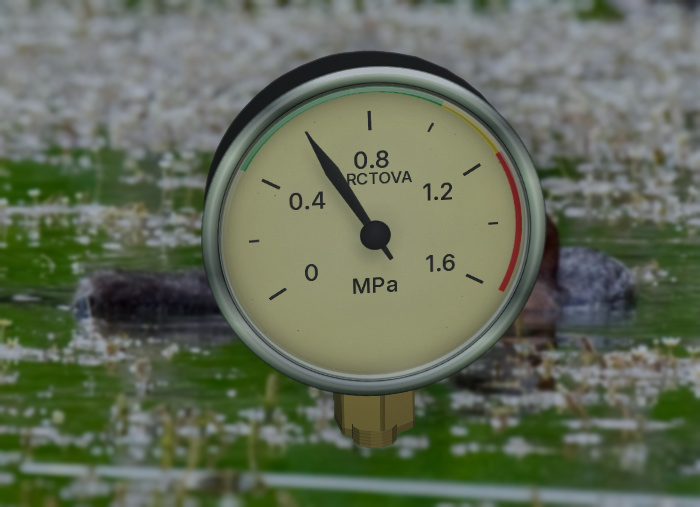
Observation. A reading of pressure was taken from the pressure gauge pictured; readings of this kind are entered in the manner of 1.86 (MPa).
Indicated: 0.6 (MPa)
